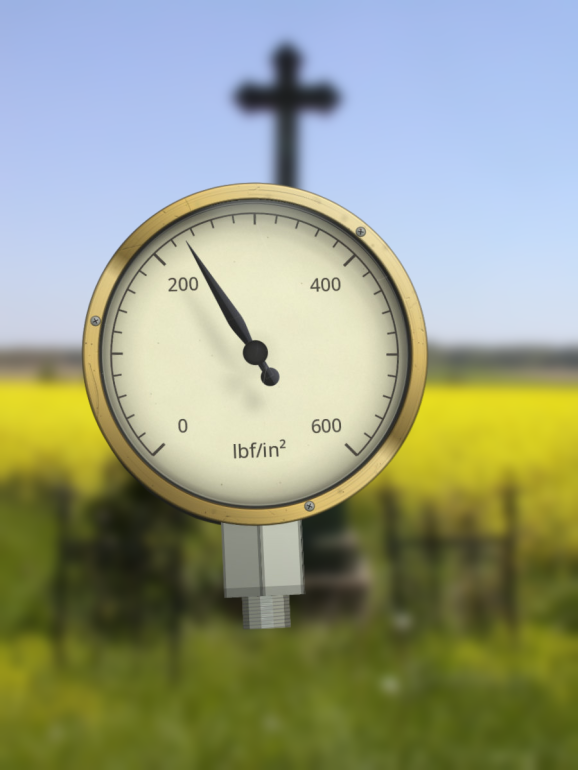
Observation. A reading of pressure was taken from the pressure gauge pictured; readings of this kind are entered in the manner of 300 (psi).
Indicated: 230 (psi)
